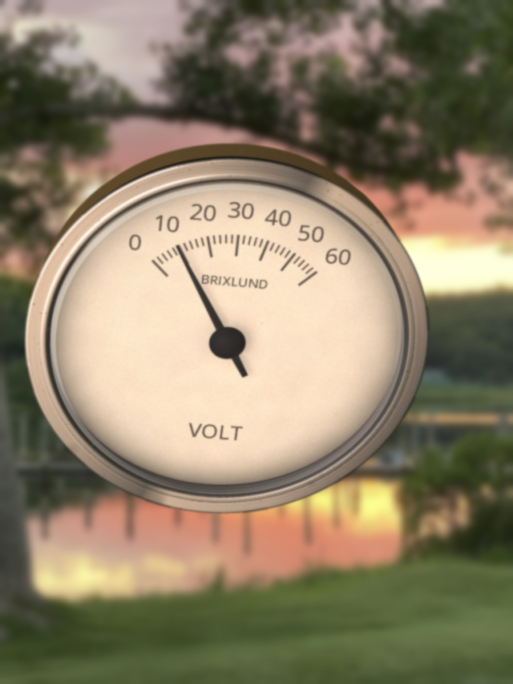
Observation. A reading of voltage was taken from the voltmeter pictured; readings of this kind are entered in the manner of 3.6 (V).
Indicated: 10 (V)
